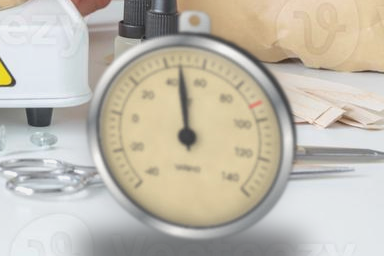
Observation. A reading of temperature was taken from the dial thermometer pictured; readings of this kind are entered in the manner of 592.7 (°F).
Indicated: 48 (°F)
